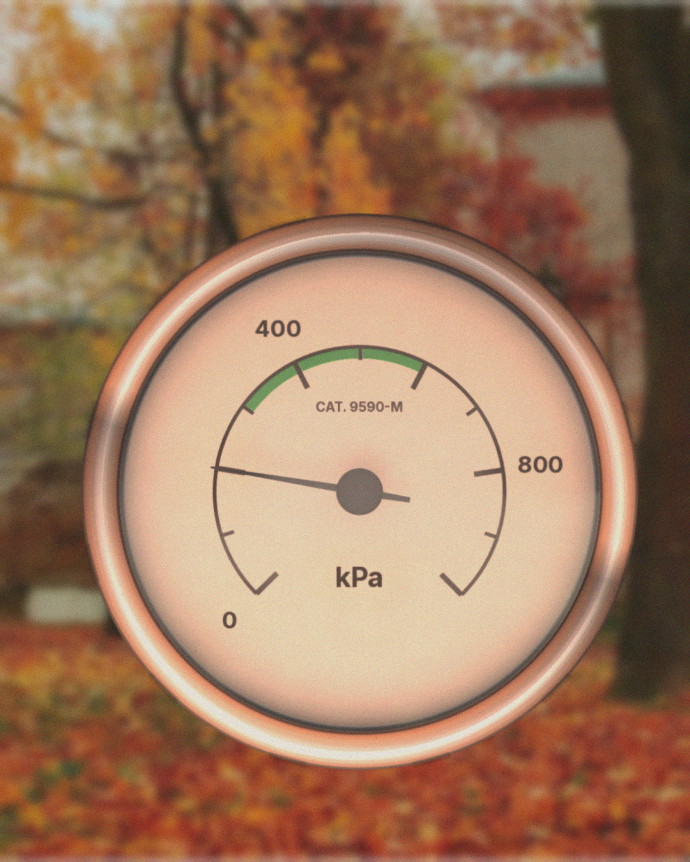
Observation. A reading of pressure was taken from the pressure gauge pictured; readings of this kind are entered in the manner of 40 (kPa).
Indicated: 200 (kPa)
